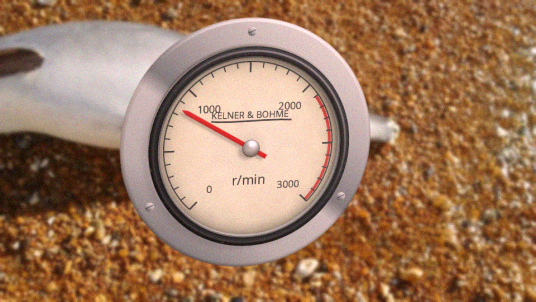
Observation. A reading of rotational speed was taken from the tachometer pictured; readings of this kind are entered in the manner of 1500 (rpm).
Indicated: 850 (rpm)
